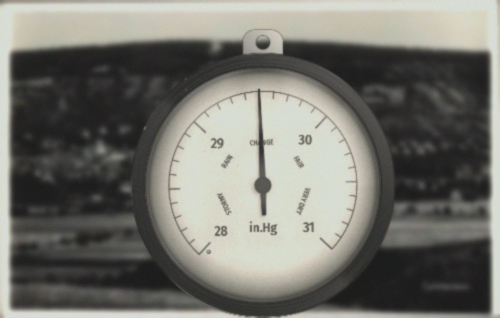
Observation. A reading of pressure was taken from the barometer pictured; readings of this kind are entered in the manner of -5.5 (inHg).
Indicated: 29.5 (inHg)
